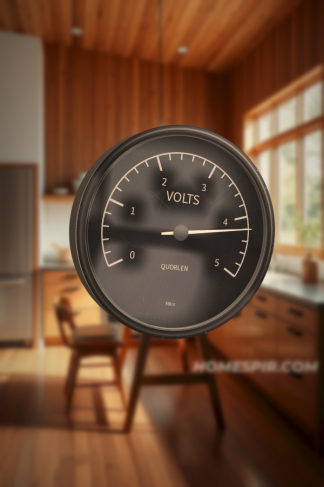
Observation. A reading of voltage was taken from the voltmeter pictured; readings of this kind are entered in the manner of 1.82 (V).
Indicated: 4.2 (V)
